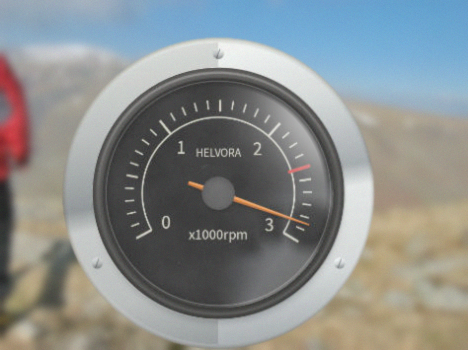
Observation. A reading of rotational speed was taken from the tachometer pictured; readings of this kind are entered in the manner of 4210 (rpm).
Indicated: 2850 (rpm)
